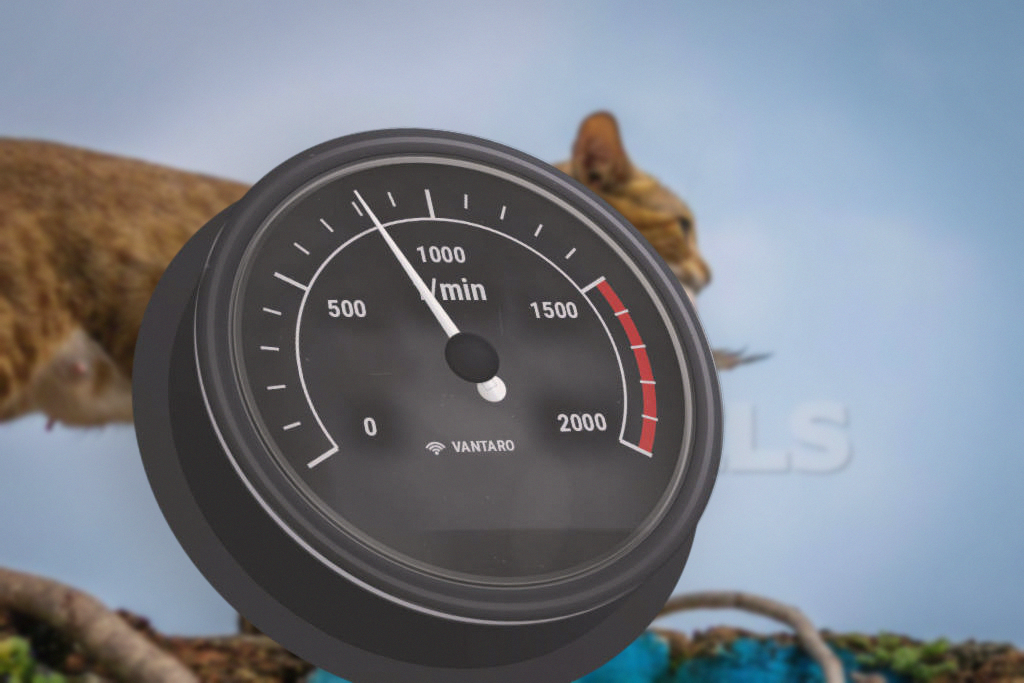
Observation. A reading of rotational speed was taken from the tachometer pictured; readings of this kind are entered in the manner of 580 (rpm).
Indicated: 800 (rpm)
